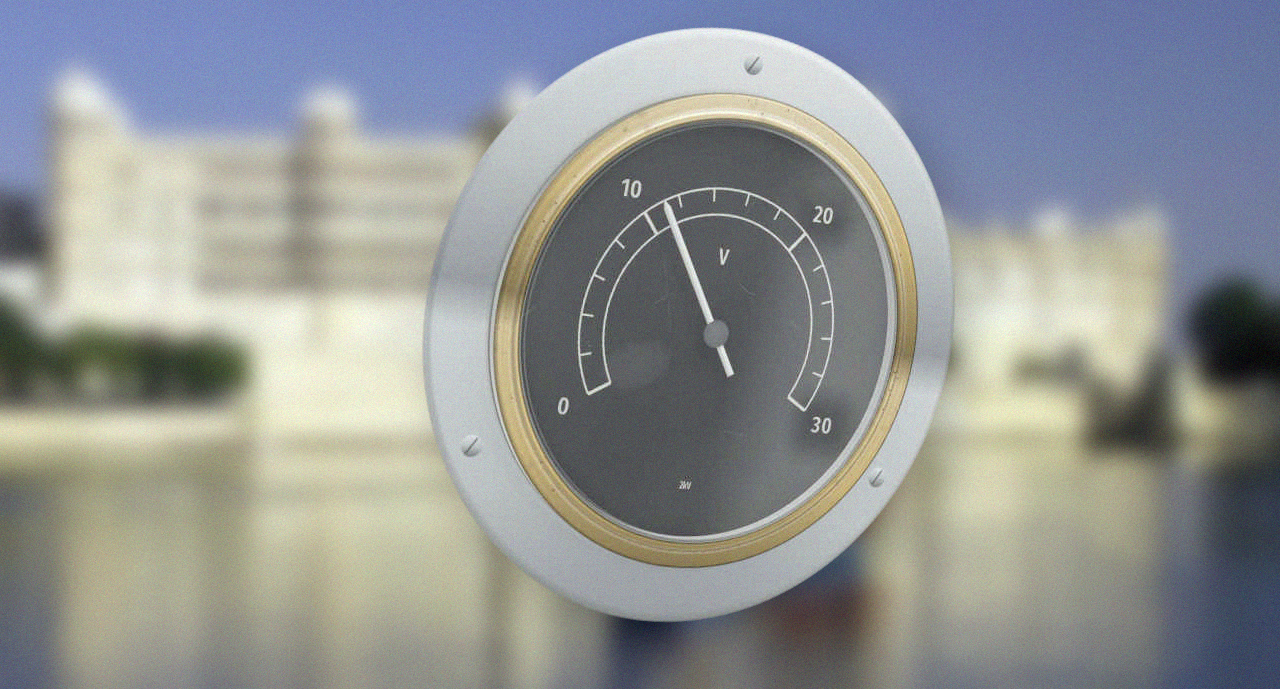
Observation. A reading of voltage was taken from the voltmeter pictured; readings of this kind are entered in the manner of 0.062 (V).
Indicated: 11 (V)
